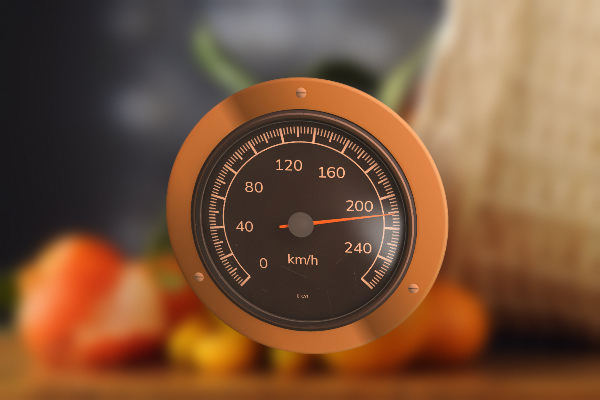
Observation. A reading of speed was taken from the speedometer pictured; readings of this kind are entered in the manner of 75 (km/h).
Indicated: 210 (km/h)
